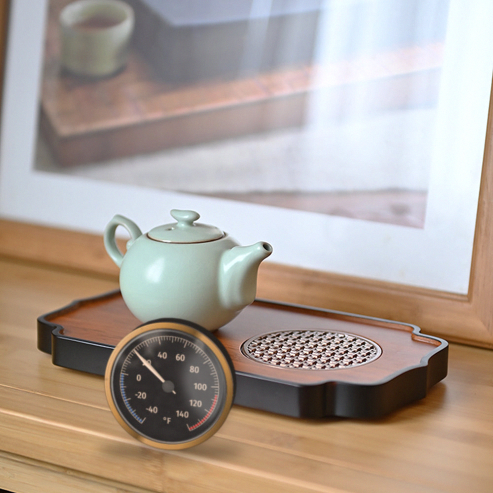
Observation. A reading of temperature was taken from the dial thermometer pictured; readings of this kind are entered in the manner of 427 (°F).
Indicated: 20 (°F)
